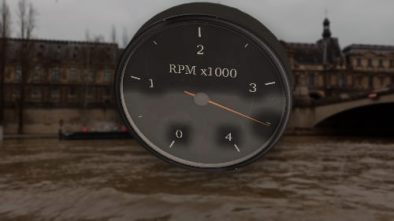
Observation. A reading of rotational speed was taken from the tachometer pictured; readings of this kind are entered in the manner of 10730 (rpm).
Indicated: 3500 (rpm)
